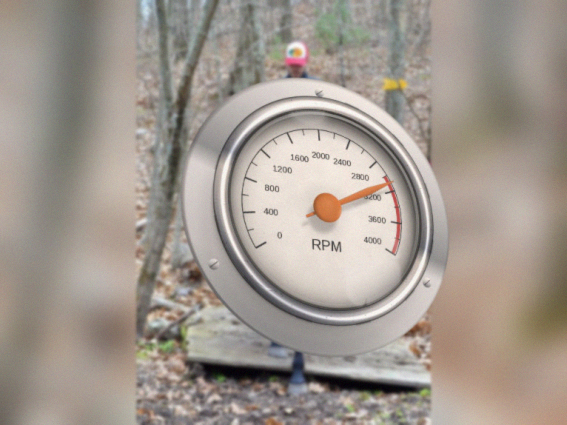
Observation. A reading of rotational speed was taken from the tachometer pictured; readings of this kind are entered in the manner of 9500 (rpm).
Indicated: 3100 (rpm)
